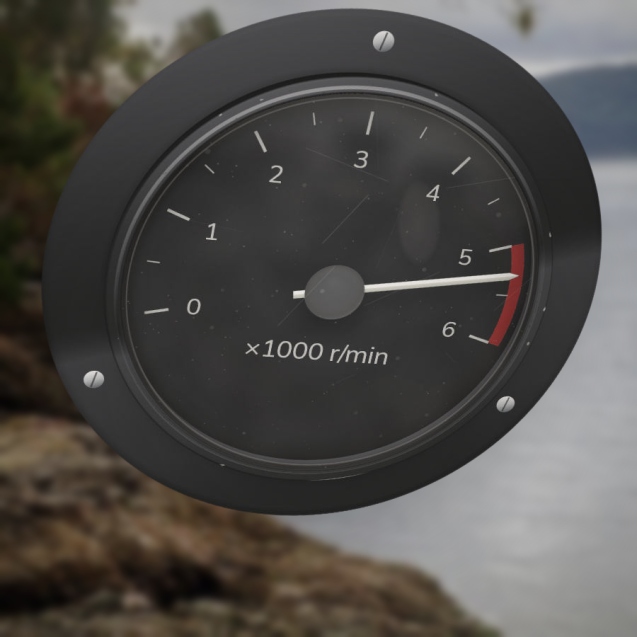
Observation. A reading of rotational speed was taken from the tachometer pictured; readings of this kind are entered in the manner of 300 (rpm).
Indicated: 5250 (rpm)
